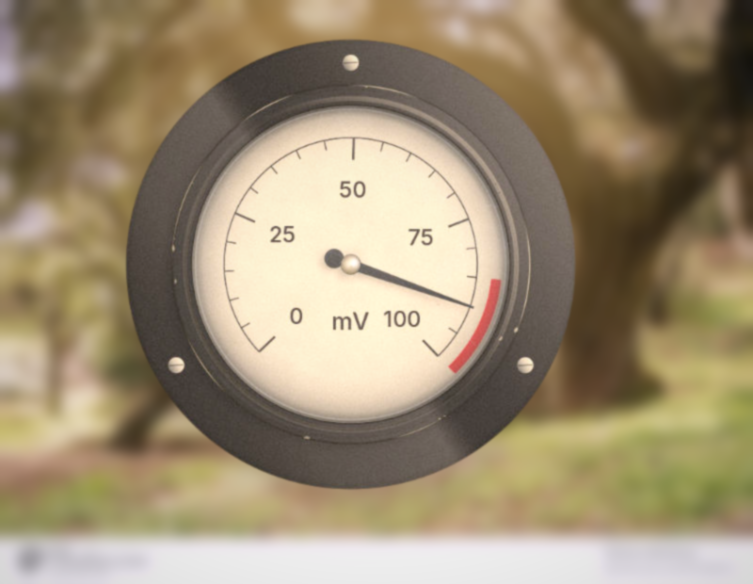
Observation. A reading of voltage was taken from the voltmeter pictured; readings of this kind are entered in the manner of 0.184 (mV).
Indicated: 90 (mV)
